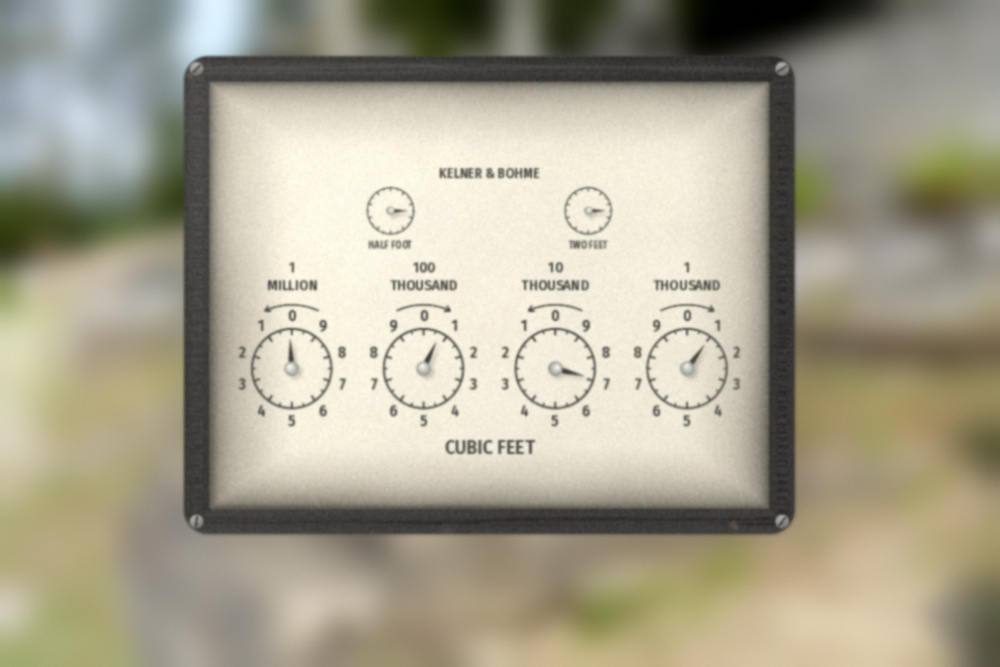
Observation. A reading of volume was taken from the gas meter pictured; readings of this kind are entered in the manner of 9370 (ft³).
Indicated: 7100 (ft³)
